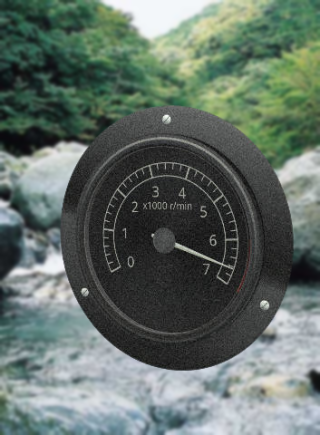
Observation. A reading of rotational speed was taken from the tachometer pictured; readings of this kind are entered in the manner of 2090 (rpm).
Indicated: 6600 (rpm)
